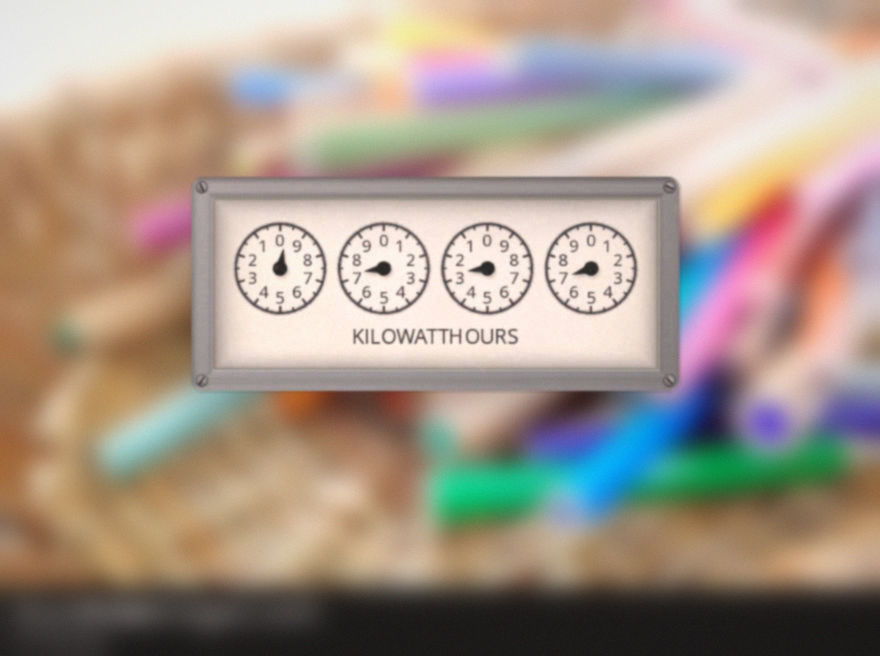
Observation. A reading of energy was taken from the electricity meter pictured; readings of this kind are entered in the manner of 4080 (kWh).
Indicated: 9727 (kWh)
